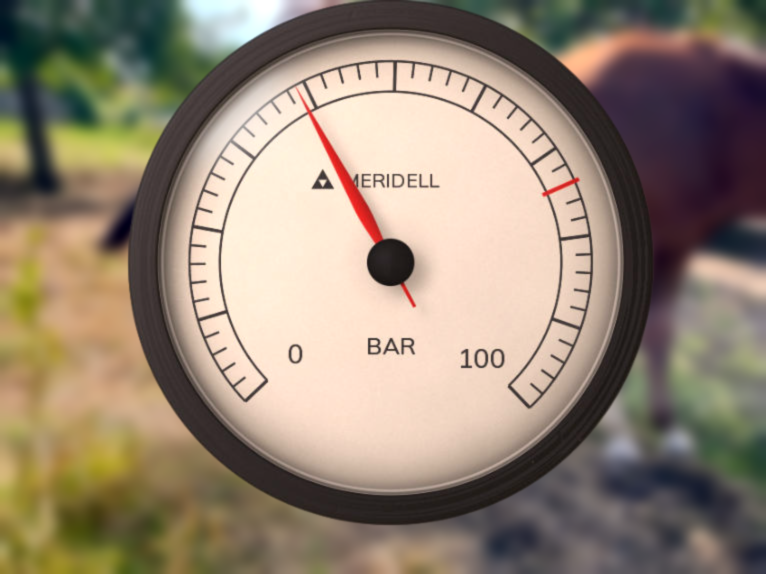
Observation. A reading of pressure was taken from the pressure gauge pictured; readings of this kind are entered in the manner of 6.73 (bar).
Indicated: 39 (bar)
